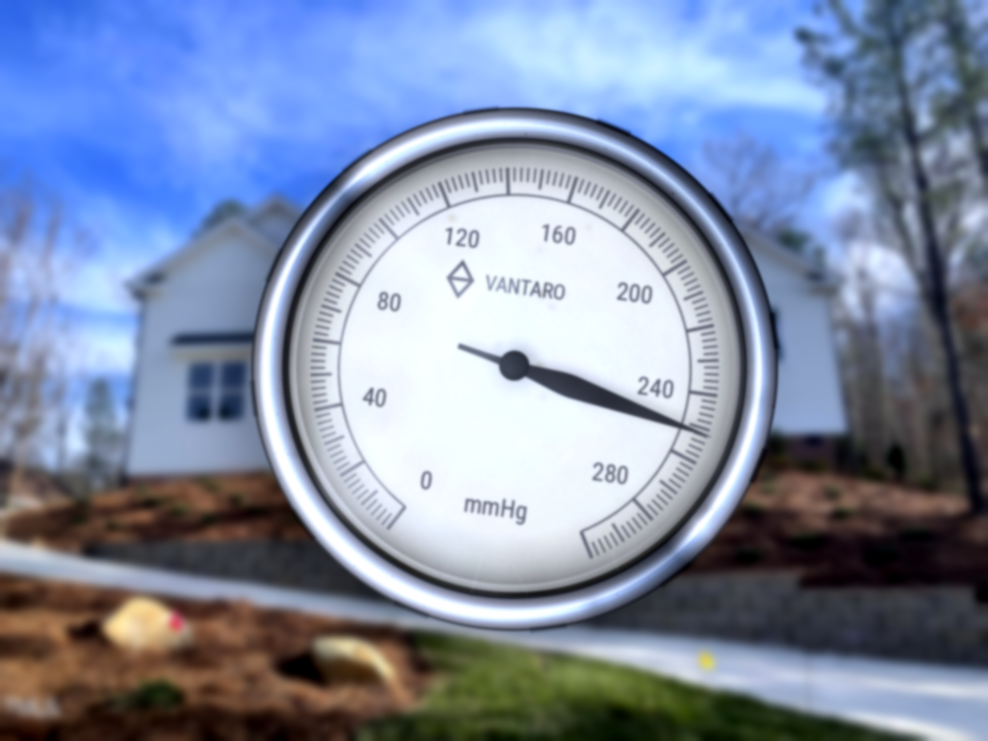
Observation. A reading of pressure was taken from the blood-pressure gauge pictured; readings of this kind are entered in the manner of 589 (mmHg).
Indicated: 252 (mmHg)
